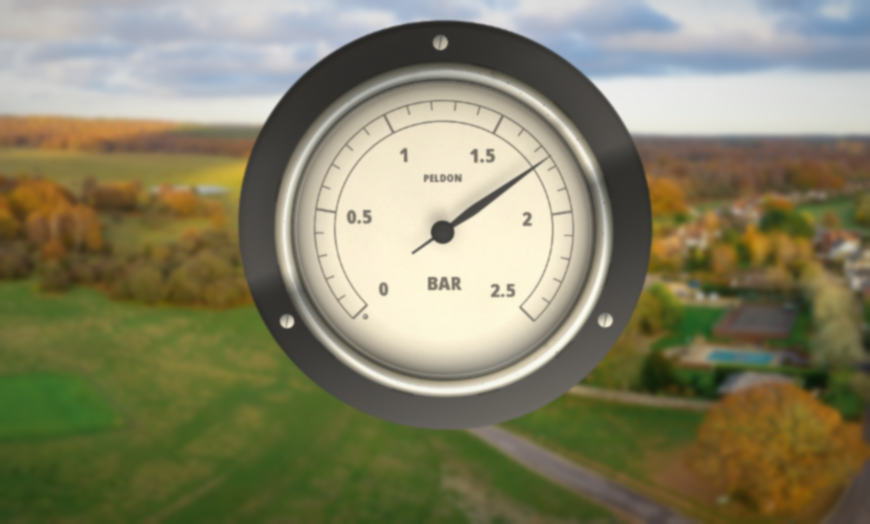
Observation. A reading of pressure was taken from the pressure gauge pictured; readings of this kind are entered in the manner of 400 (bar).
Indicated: 1.75 (bar)
